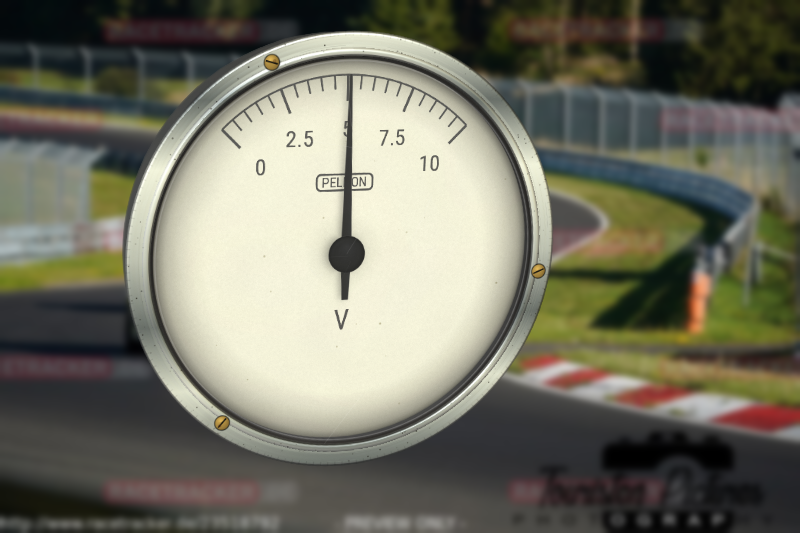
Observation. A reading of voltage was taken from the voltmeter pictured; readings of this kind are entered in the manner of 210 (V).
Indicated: 5 (V)
